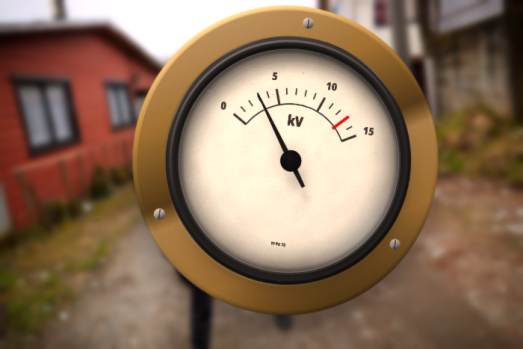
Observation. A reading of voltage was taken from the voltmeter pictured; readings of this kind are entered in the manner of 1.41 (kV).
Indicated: 3 (kV)
